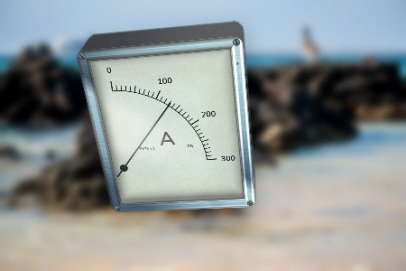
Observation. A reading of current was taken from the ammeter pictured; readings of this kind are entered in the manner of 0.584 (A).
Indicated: 130 (A)
